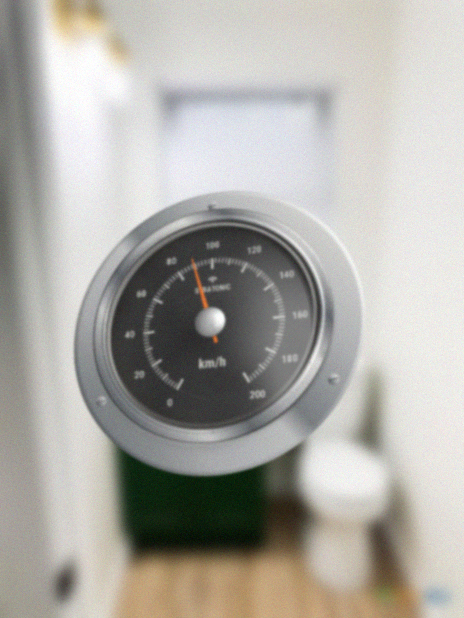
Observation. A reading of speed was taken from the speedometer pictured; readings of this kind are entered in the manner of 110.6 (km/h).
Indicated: 90 (km/h)
